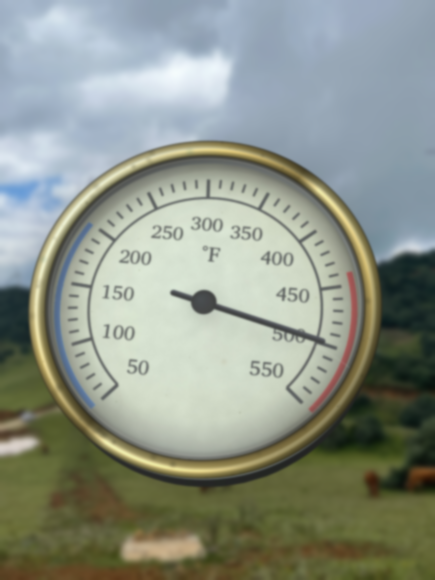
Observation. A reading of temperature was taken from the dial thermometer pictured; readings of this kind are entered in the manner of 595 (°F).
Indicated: 500 (°F)
